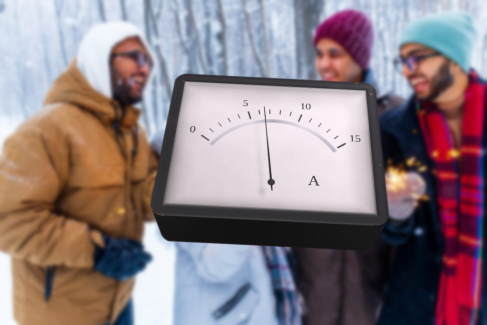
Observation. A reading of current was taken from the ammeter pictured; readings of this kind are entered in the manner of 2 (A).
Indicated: 6.5 (A)
